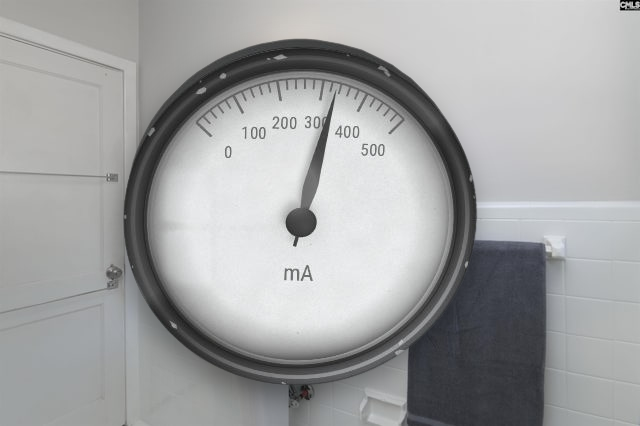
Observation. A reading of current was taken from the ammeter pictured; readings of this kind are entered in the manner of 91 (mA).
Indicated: 330 (mA)
